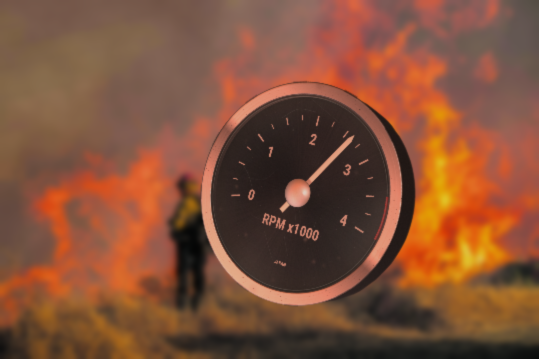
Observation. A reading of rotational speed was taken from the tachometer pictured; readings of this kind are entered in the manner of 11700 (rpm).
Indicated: 2625 (rpm)
